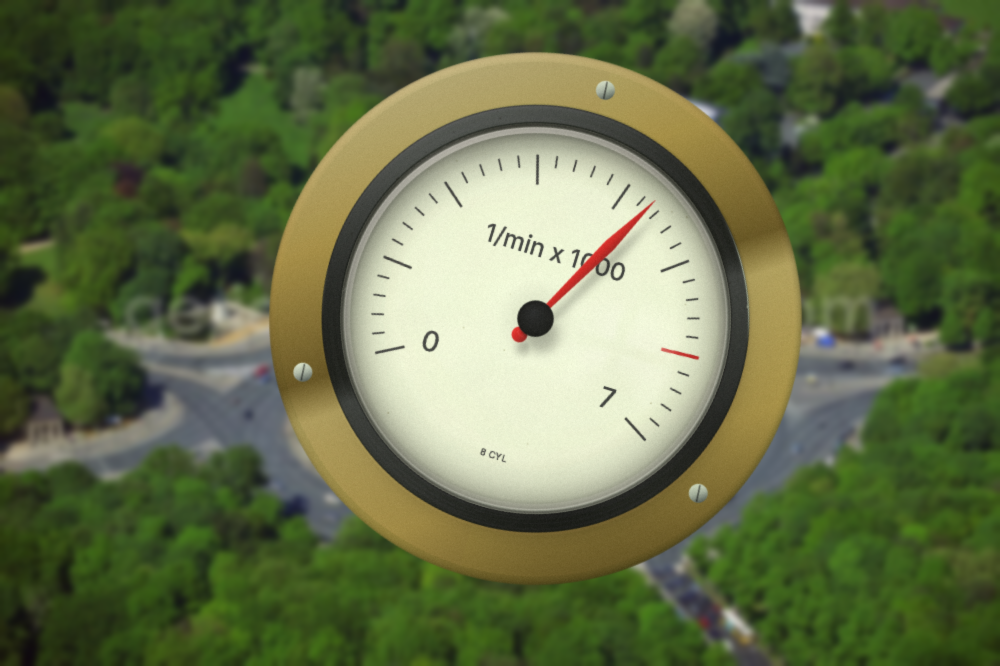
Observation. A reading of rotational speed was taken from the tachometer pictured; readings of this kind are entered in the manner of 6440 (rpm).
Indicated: 4300 (rpm)
